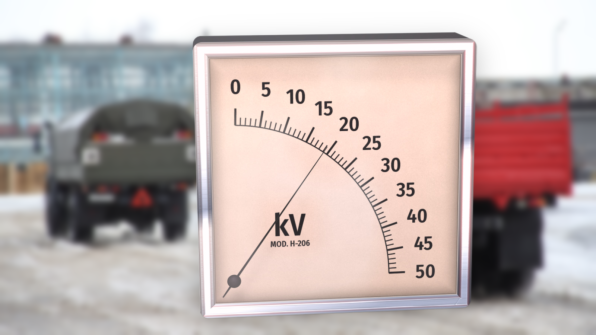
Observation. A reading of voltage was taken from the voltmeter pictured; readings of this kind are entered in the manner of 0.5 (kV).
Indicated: 19 (kV)
